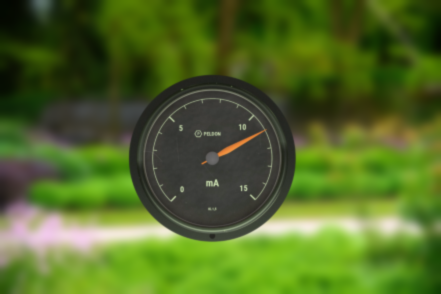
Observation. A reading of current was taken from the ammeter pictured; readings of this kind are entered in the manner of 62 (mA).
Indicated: 11 (mA)
